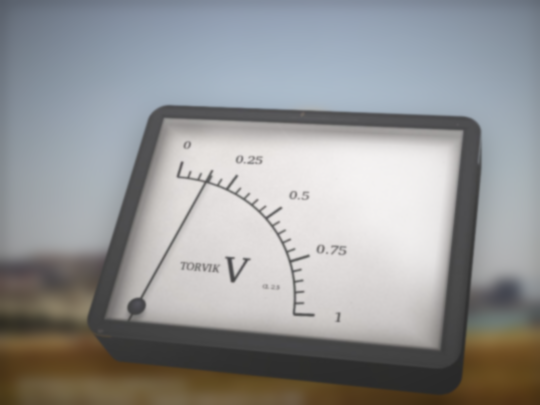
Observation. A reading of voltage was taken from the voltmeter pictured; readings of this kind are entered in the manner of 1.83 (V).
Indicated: 0.15 (V)
